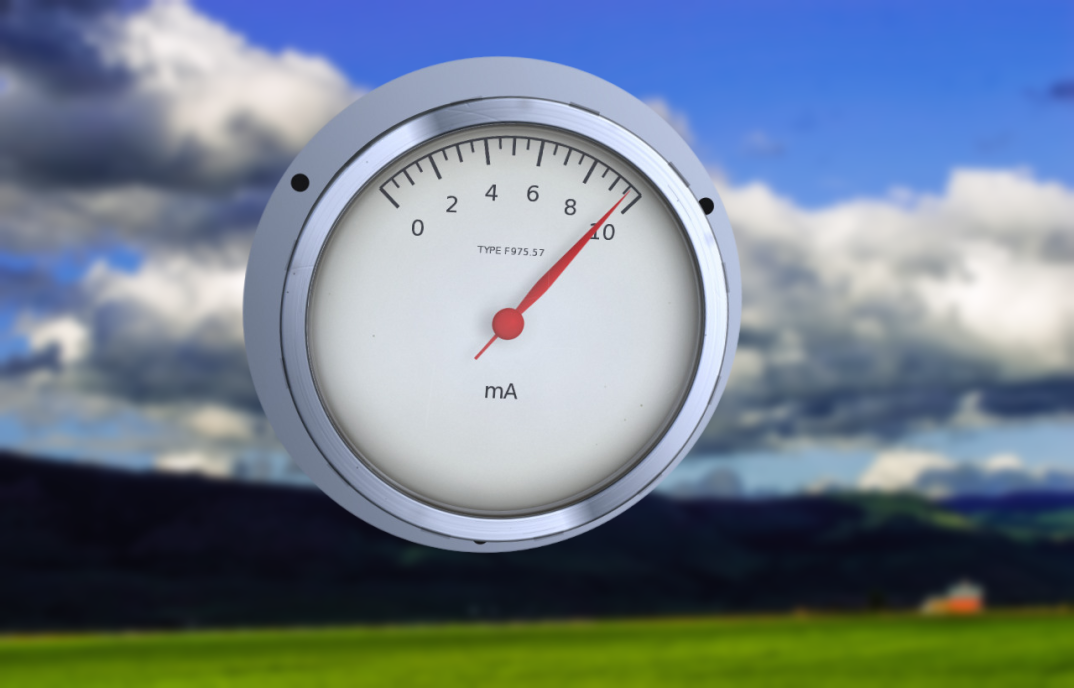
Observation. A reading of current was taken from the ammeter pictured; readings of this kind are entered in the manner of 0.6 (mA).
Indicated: 9.5 (mA)
